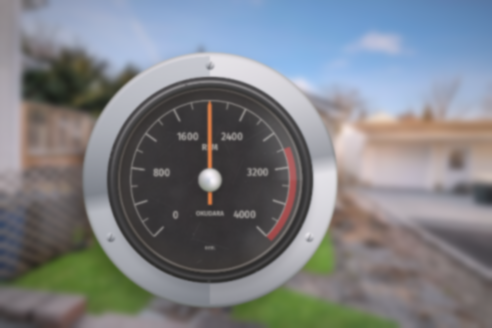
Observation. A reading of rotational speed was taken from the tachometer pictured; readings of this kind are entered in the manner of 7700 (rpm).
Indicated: 2000 (rpm)
